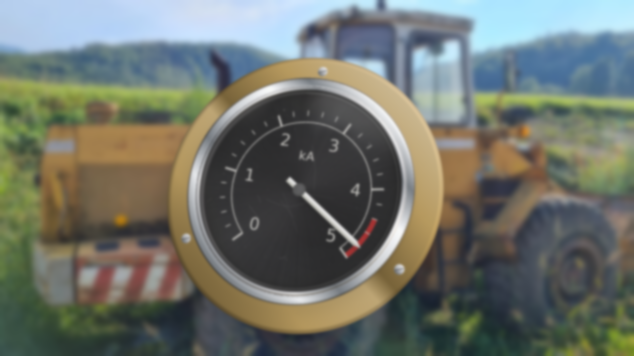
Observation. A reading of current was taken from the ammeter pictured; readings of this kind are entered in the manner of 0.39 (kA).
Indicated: 4.8 (kA)
